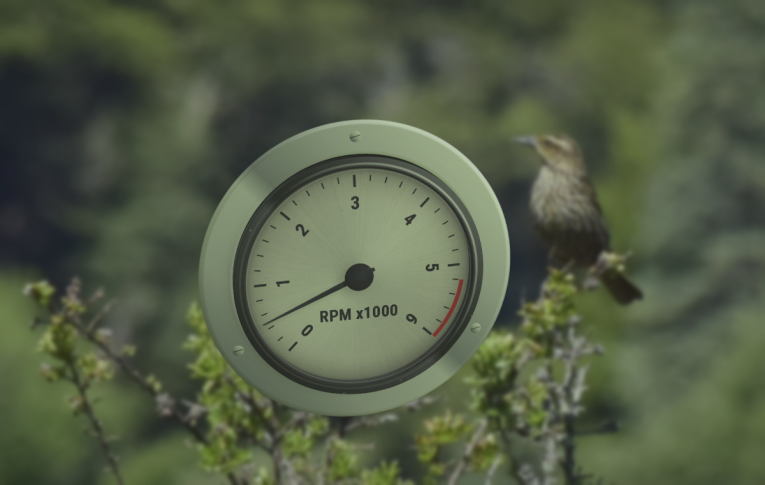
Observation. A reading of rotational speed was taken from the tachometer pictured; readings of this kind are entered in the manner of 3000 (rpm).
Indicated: 500 (rpm)
